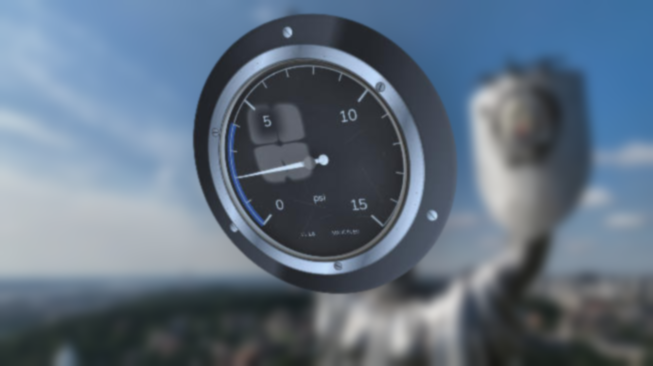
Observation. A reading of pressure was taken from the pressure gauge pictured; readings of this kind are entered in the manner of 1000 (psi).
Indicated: 2 (psi)
